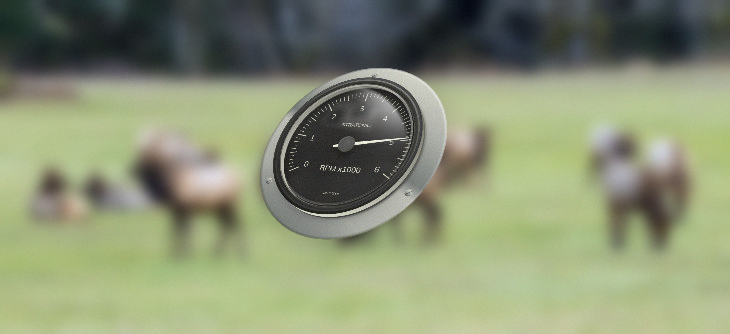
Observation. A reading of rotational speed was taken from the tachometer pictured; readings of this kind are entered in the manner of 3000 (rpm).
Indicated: 5000 (rpm)
